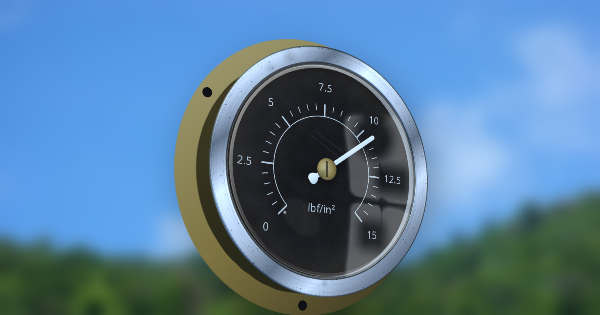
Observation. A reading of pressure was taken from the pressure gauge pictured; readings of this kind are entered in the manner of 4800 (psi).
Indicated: 10.5 (psi)
